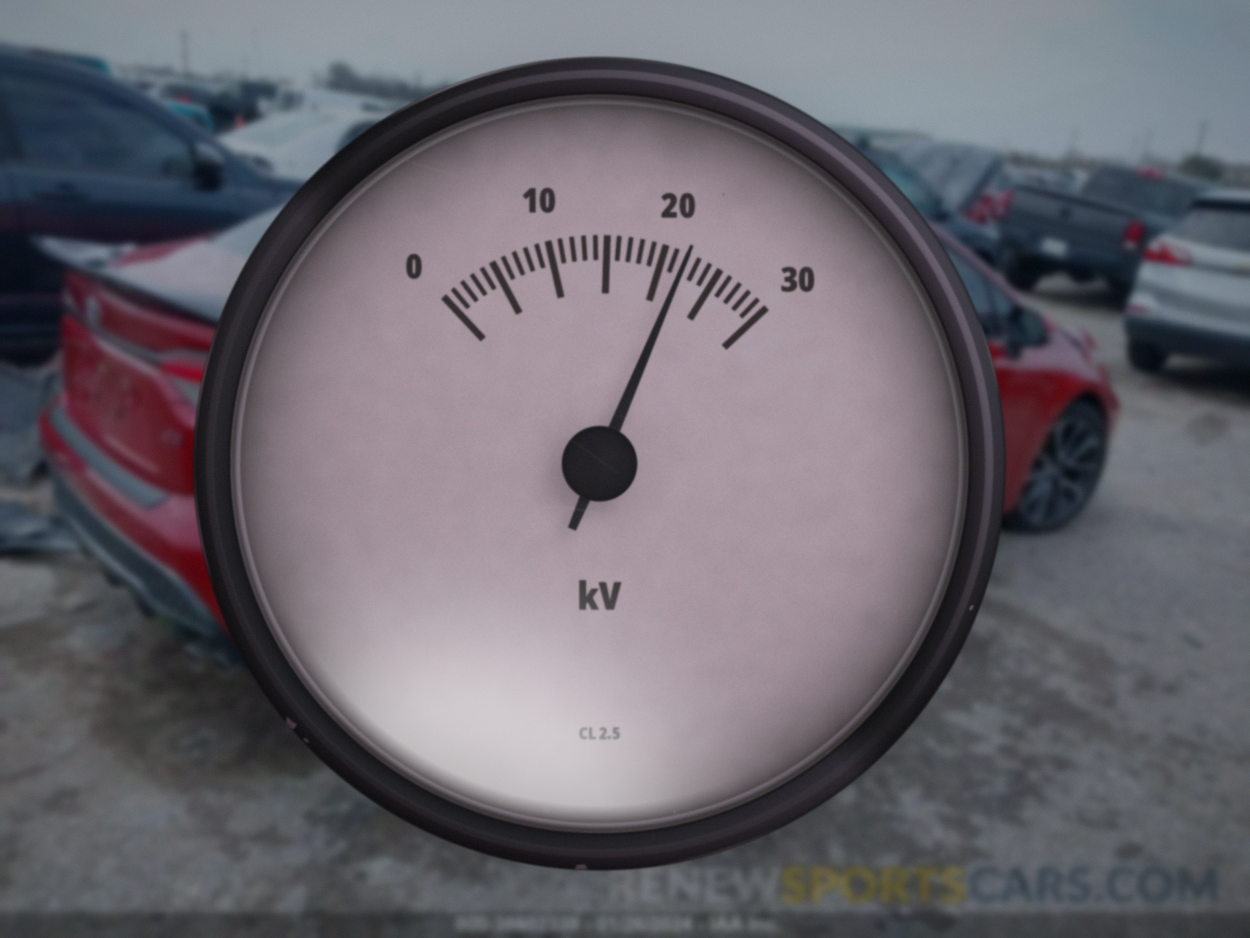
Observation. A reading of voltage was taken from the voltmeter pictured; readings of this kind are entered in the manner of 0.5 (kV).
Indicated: 22 (kV)
